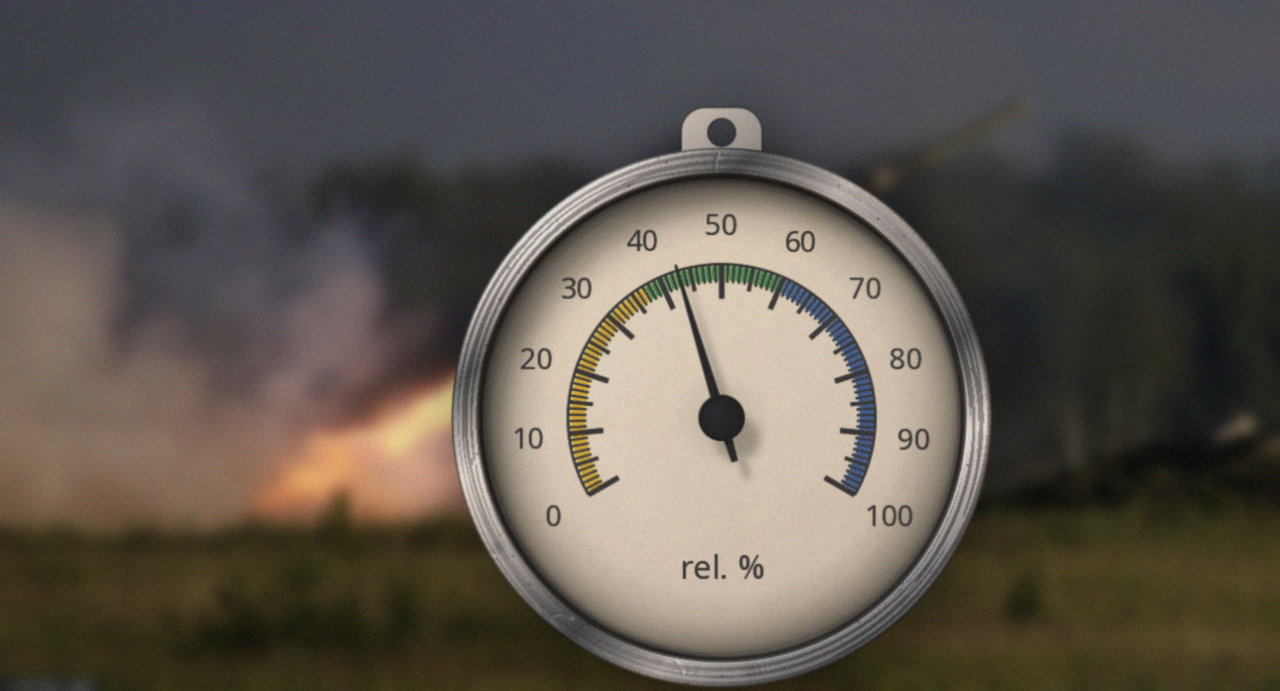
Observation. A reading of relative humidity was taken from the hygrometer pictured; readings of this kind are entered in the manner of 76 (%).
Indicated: 43 (%)
